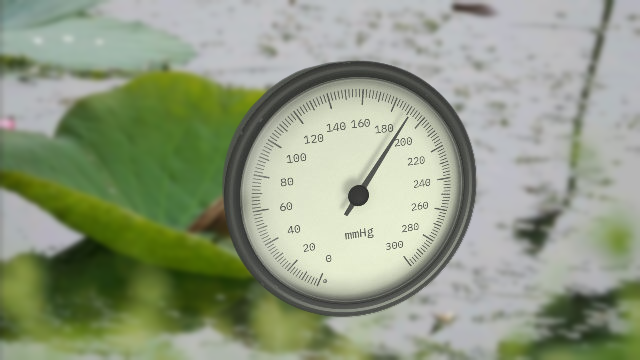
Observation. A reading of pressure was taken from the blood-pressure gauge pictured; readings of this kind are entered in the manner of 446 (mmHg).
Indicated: 190 (mmHg)
